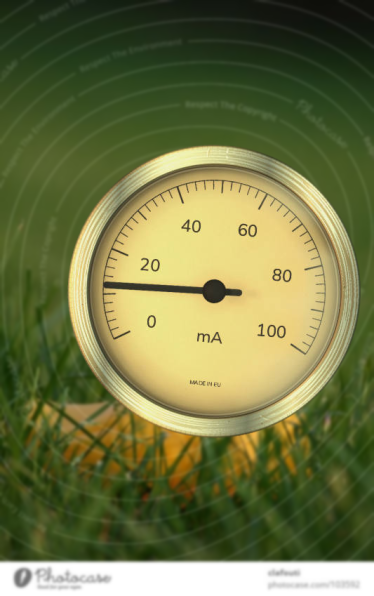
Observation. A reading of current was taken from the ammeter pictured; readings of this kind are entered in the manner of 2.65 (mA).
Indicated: 12 (mA)
